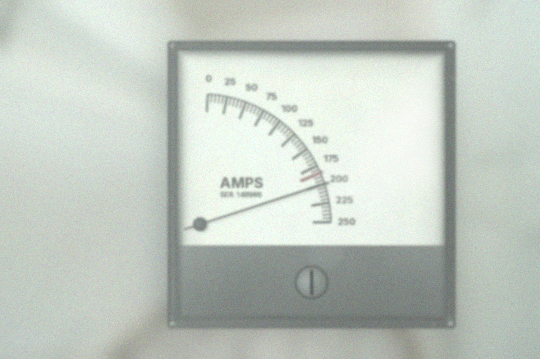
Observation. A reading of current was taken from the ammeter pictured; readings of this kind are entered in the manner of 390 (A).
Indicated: 200 (A)
